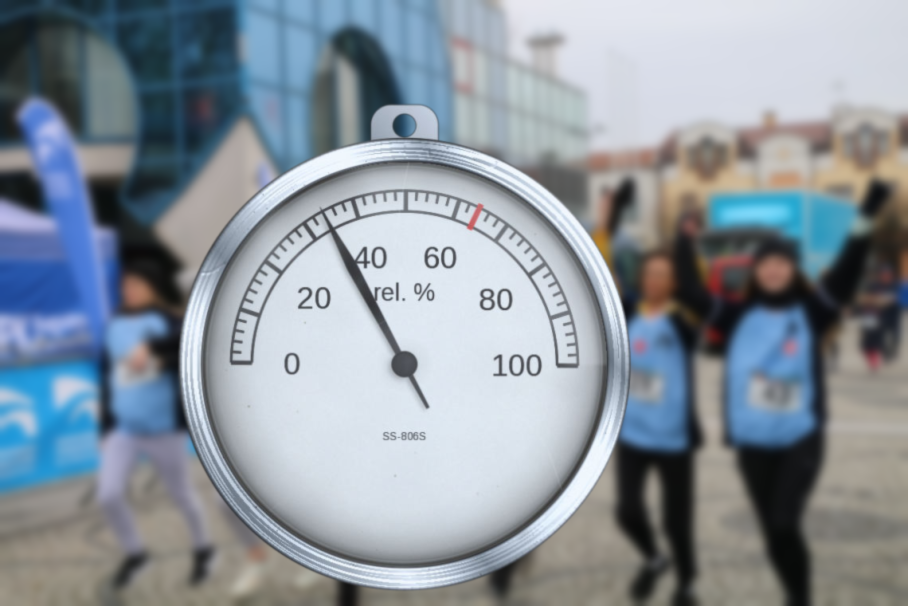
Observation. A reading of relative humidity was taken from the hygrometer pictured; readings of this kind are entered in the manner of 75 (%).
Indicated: 34 (%)
